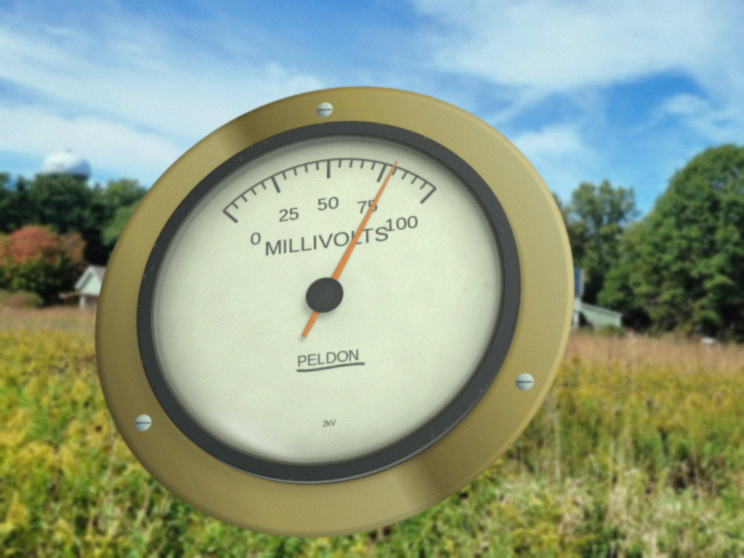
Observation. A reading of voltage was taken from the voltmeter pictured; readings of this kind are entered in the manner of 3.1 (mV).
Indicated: 80 (mV)
